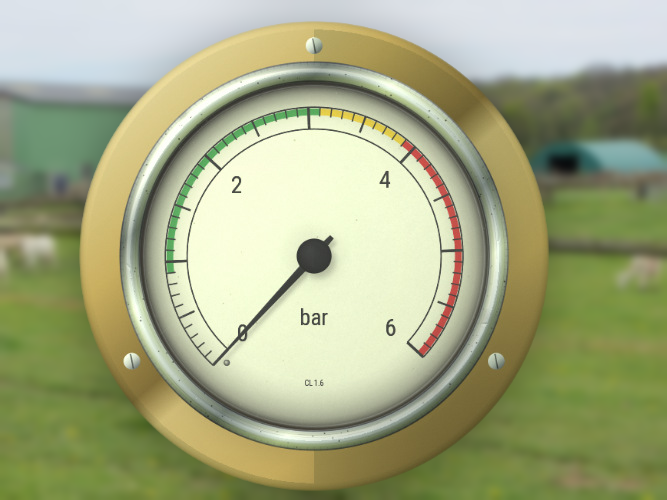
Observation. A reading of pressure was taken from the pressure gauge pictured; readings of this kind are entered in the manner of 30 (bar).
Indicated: 0 (bar)
